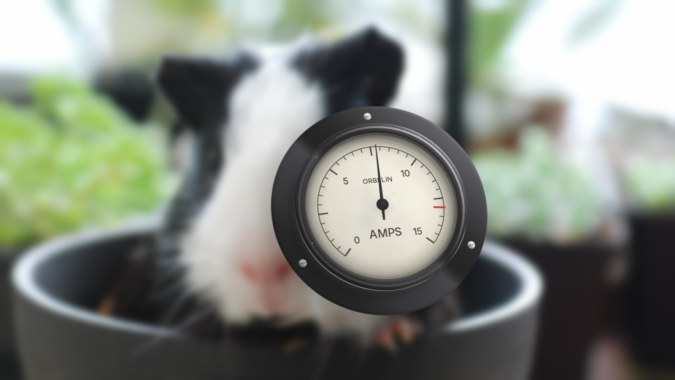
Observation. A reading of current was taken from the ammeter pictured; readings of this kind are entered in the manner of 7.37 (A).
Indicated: 7.75 (A)
